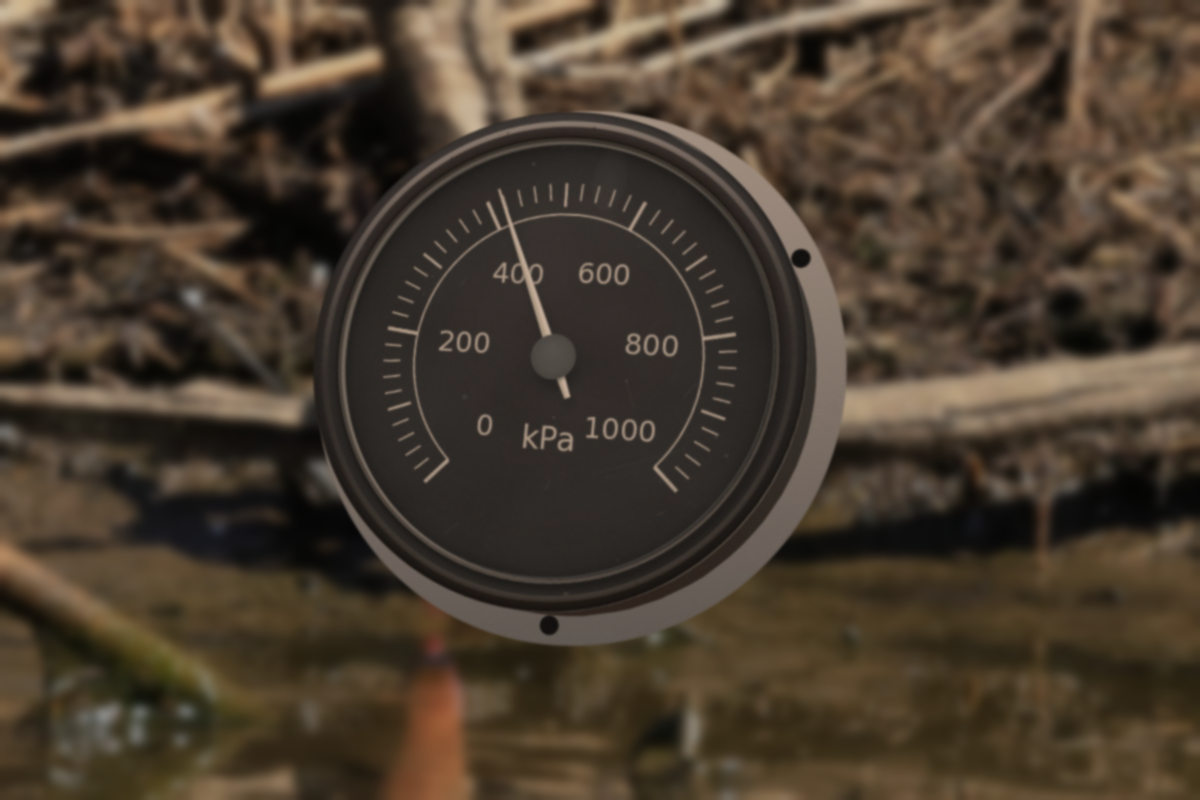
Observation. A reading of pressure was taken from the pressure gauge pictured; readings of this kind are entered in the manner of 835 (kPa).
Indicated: 420 (kPa)
